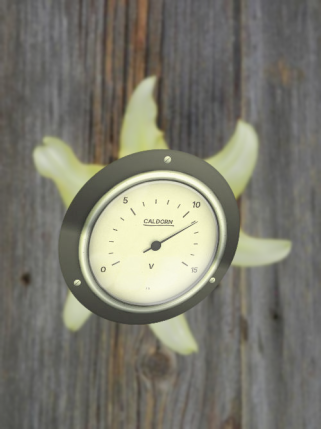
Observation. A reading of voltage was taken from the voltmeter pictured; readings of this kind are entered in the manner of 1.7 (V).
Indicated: 11 (V)
